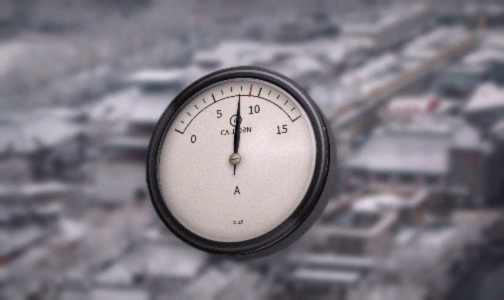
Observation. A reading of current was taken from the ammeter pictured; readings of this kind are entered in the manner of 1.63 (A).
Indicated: 8 (A)
